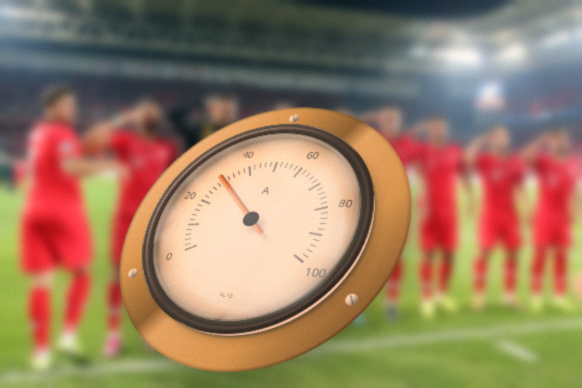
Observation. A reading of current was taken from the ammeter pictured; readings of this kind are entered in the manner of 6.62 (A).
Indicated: 30 (A)
